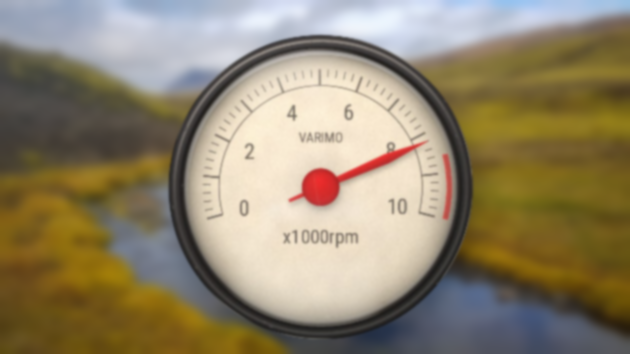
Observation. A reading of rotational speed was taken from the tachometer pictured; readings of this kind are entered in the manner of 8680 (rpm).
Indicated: 8200 (rpm)
